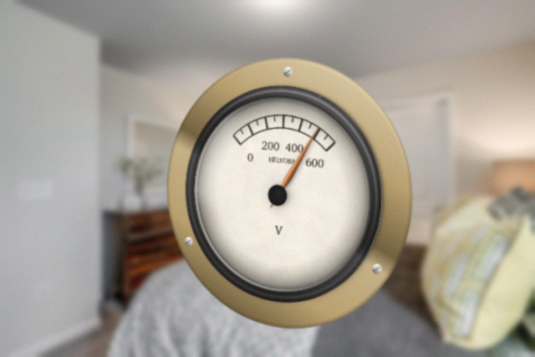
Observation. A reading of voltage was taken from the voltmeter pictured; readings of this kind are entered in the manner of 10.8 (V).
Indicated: 500 (V)
